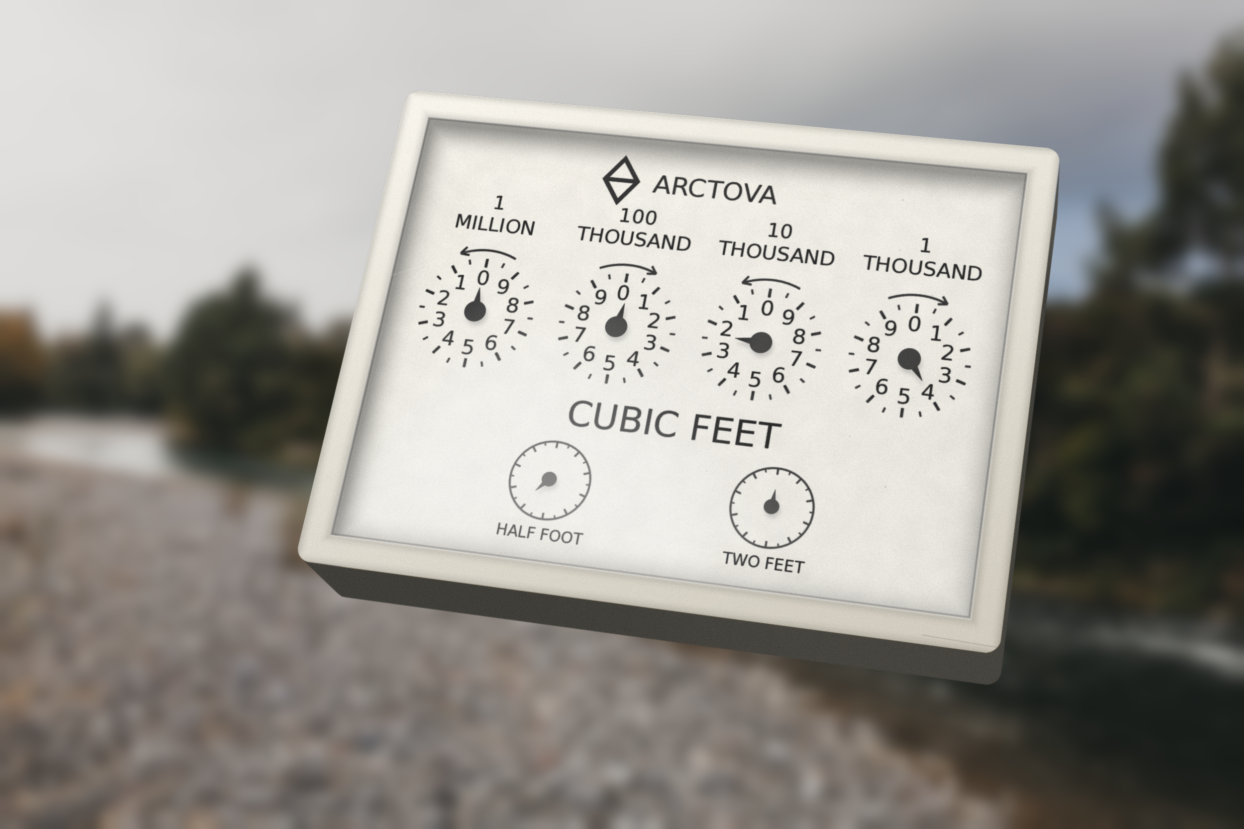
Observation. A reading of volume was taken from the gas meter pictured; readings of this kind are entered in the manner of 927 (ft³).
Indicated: 2400 (ft³)
